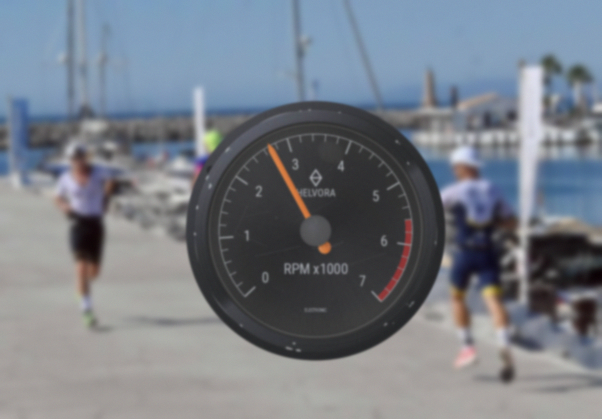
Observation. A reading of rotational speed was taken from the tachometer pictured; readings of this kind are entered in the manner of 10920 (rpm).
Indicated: 2700 (rpm)
